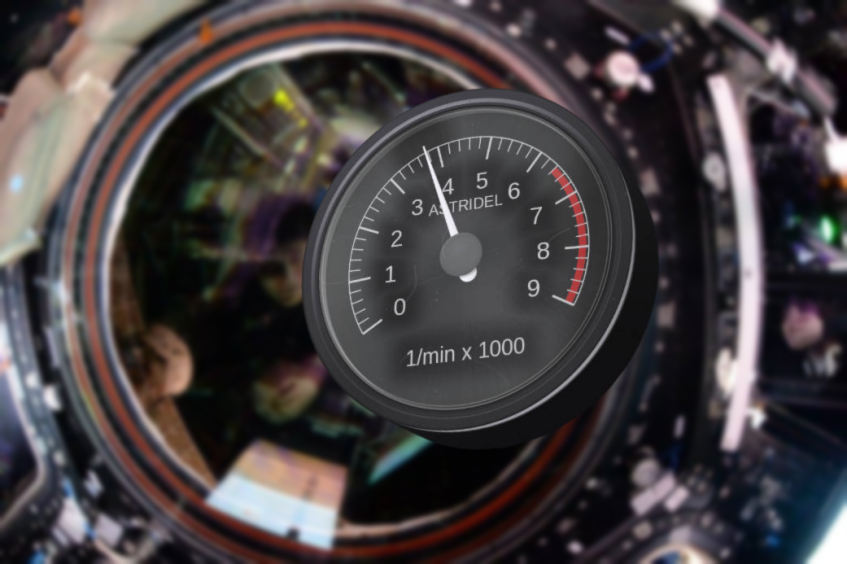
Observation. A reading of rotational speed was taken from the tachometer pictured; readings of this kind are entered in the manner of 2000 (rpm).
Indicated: 3800 (rpm)
